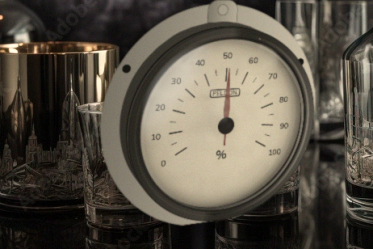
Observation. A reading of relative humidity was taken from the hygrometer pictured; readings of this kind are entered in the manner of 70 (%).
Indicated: 50 (%)
